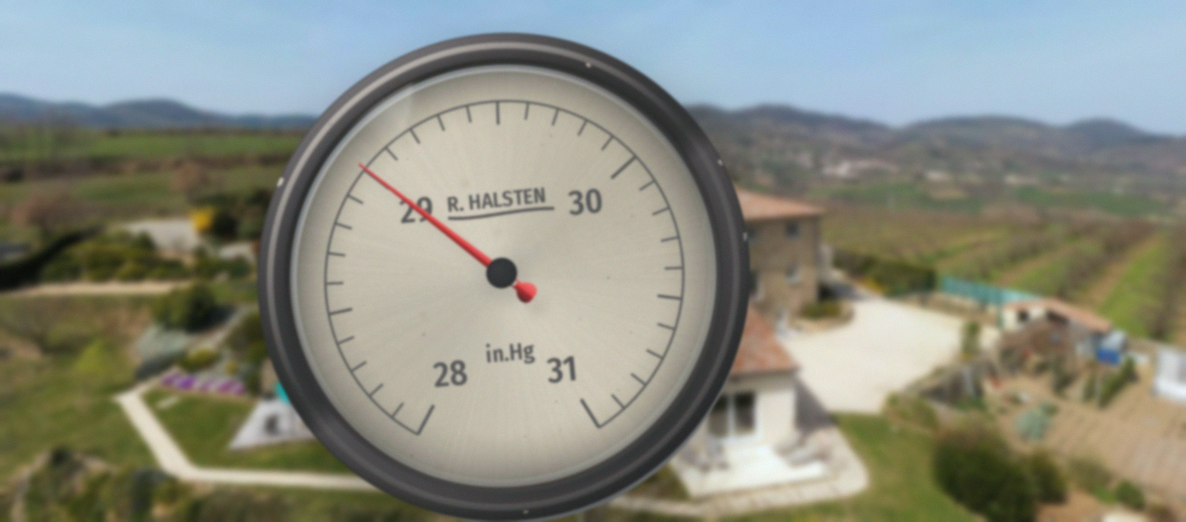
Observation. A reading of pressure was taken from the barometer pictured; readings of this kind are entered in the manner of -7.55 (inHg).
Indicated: 29 (inHg)
